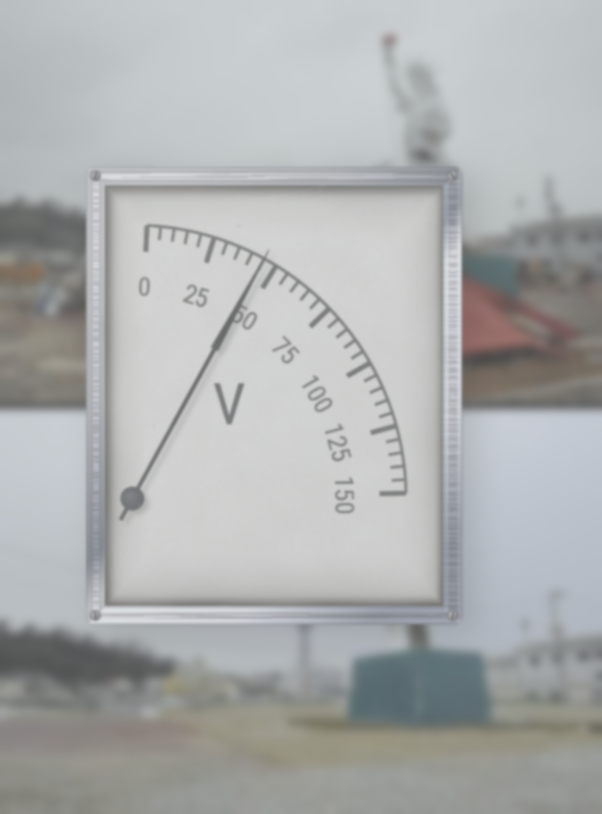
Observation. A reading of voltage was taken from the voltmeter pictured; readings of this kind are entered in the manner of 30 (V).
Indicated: 45 (V)
